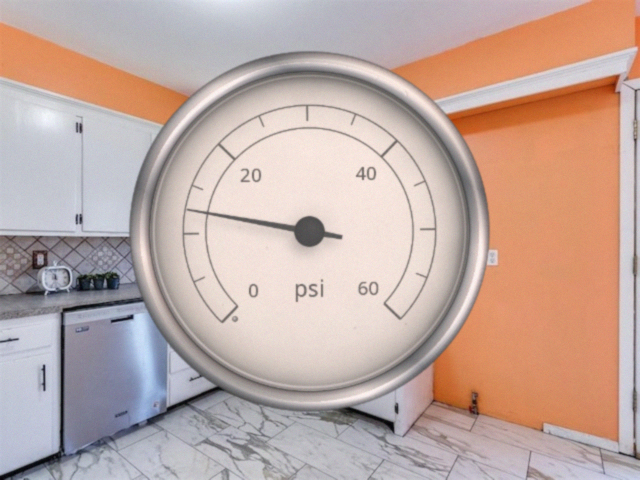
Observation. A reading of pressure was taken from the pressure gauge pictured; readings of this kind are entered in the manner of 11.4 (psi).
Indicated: 12.5 (psi)
